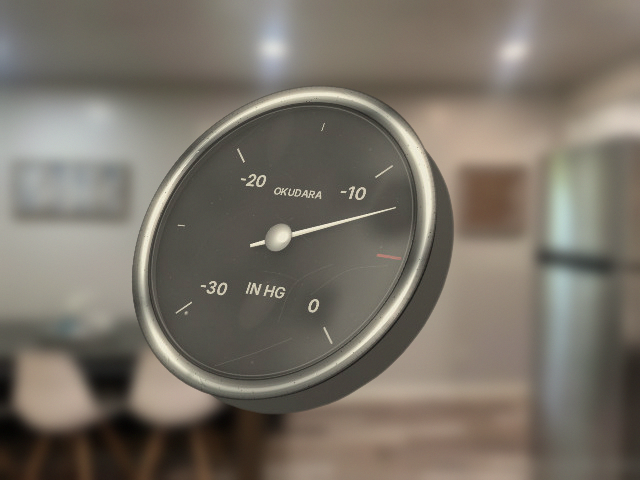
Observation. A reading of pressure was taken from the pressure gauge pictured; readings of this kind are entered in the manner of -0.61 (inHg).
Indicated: -7.5 (inHg)
